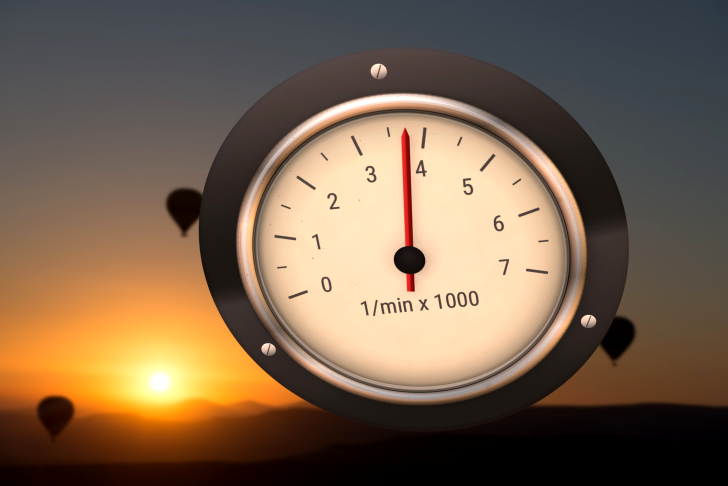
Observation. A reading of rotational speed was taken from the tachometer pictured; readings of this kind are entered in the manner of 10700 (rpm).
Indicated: 3750 (rpm)
